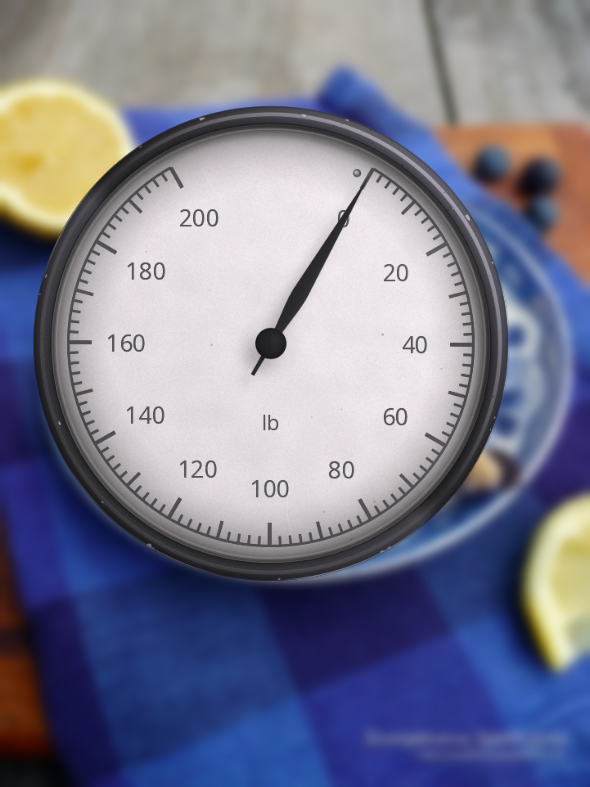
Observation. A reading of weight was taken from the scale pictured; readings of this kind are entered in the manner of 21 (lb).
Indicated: 0 (lb)
